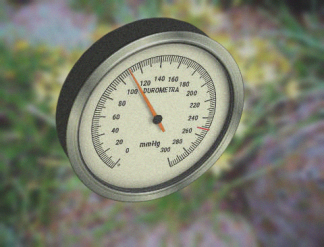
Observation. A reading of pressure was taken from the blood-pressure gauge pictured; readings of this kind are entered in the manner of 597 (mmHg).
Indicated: 110 (mmHg)
